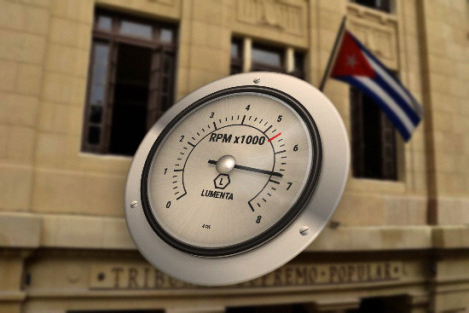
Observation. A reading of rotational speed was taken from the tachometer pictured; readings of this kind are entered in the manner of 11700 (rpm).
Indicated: 6800 (rpm)
